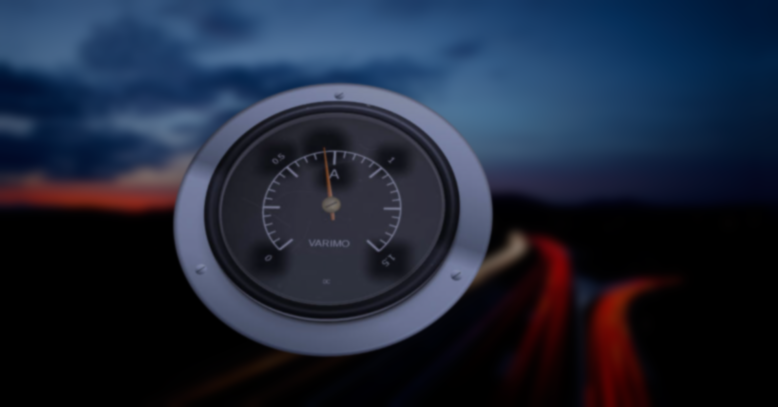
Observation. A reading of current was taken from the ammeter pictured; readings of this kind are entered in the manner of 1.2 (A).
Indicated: 0.7 (A)
